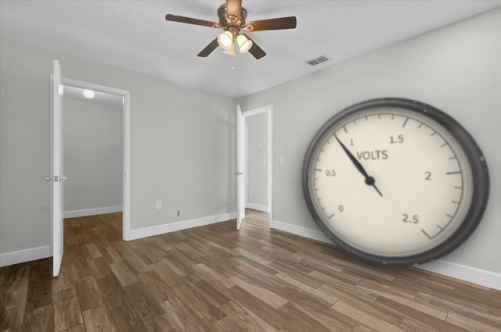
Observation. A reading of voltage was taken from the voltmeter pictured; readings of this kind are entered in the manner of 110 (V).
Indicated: 0.9 (V)
